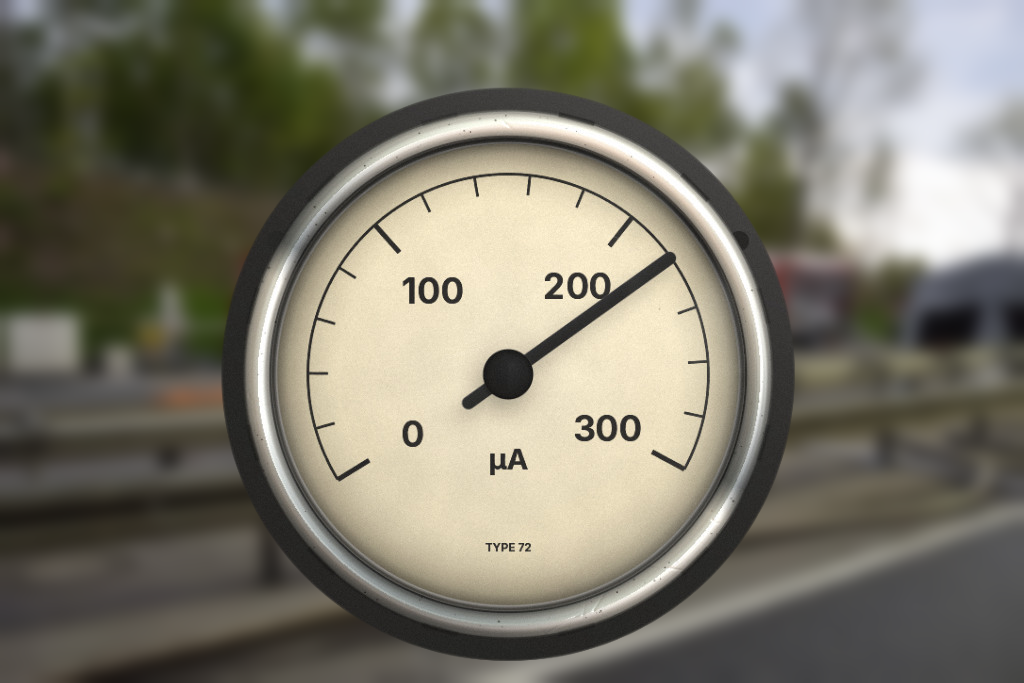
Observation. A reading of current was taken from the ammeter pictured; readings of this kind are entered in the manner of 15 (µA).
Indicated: 220 (µA)
